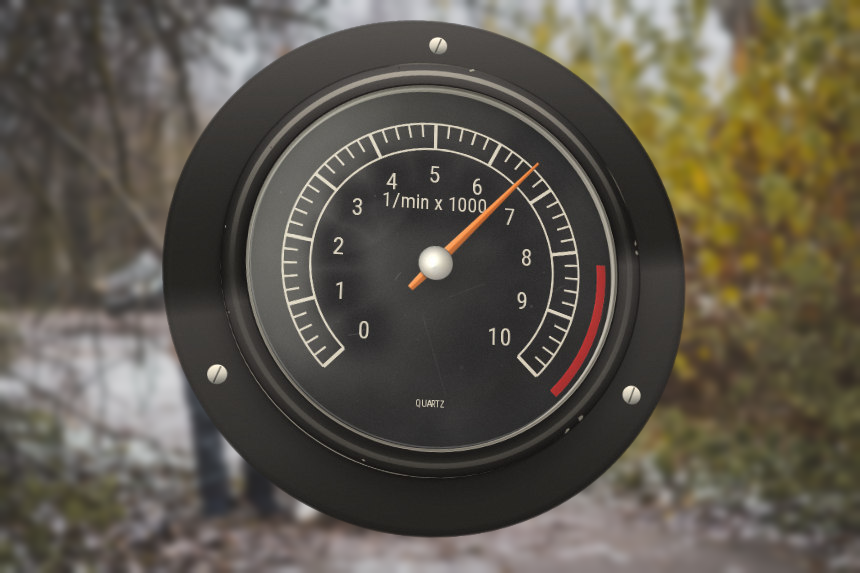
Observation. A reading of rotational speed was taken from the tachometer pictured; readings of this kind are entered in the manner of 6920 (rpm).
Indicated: 6600 (rpm)
